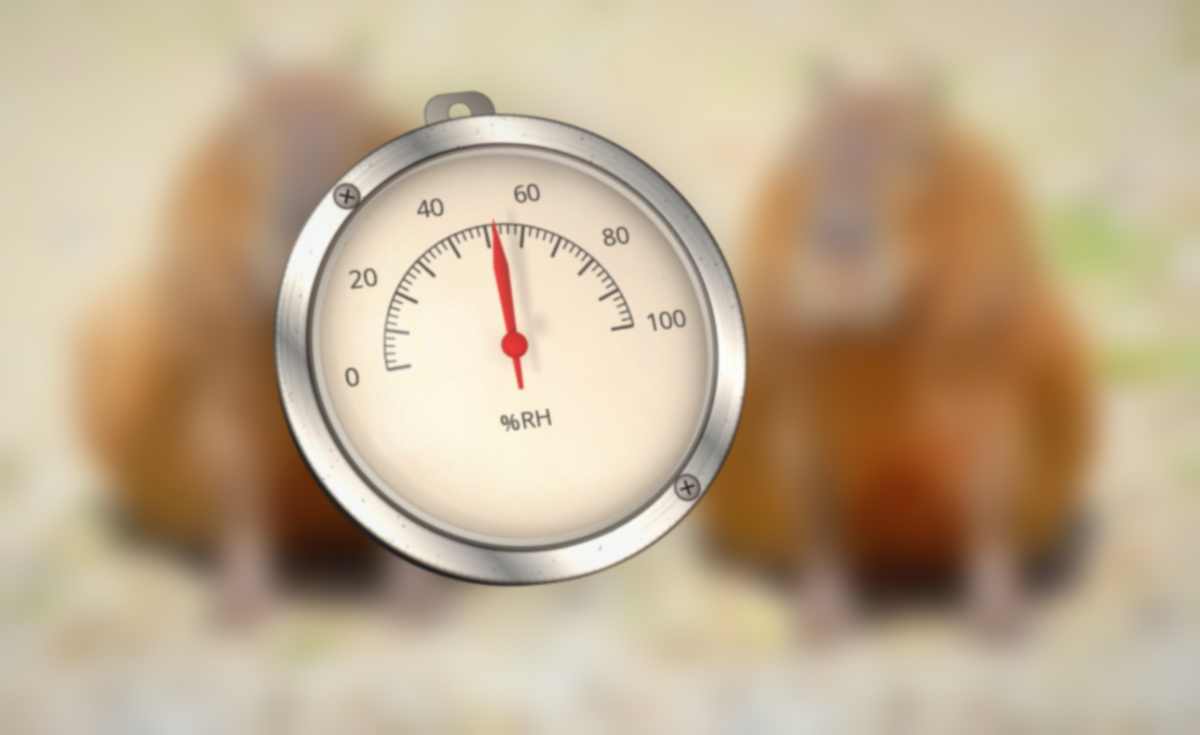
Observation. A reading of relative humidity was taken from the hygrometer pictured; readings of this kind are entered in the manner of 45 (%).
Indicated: 52 (%)
